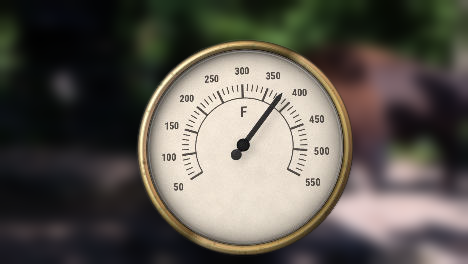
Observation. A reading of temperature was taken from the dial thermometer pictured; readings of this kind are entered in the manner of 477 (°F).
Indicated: 380 (°F)
